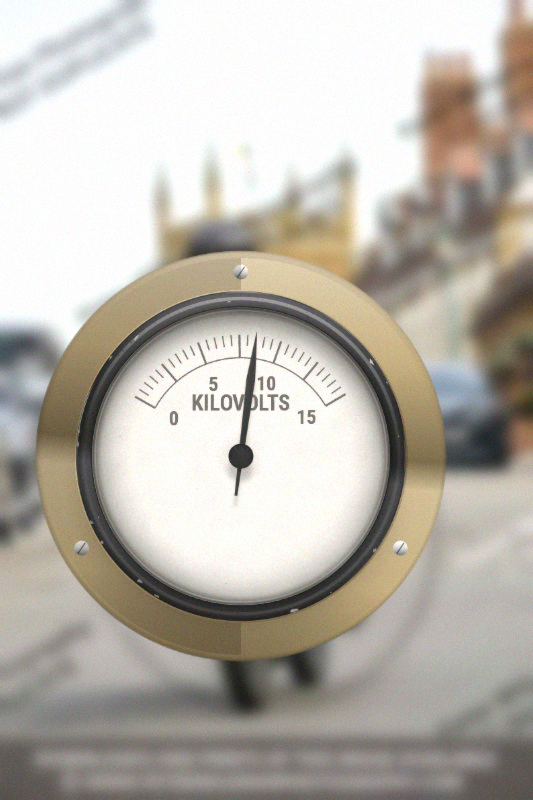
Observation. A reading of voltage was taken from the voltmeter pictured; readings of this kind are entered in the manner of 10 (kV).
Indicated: 8.5 (kV)
